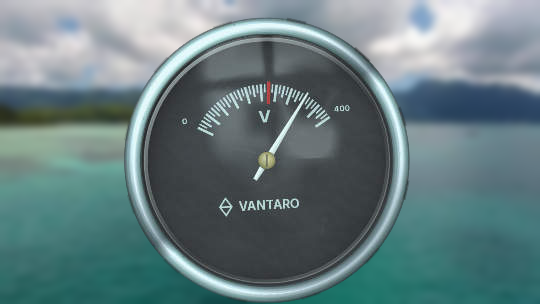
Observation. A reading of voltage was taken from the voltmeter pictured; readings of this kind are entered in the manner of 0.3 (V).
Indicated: 320 (V)
